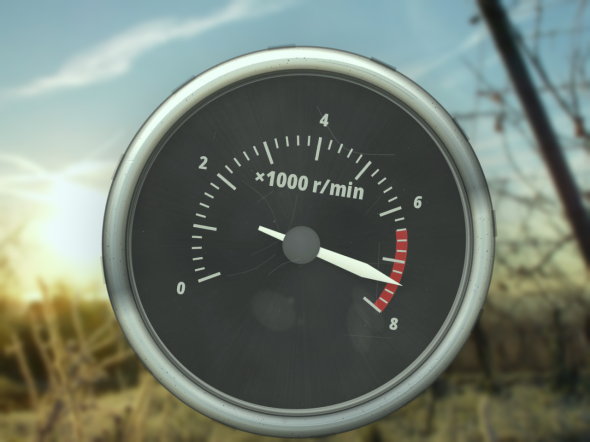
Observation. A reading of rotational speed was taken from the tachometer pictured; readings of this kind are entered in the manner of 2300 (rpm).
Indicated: 7400 (rpm)
